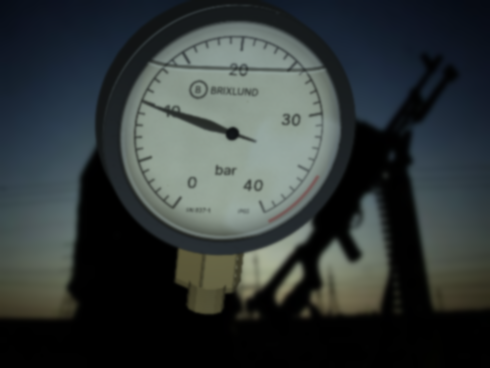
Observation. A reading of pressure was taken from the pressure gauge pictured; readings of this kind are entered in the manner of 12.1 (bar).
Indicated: 10 (bar)
